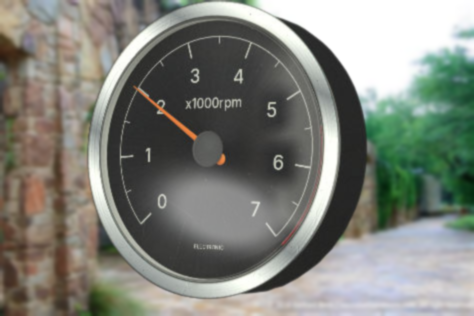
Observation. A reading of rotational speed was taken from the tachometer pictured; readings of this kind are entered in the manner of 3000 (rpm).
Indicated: 2000 (rpm)
